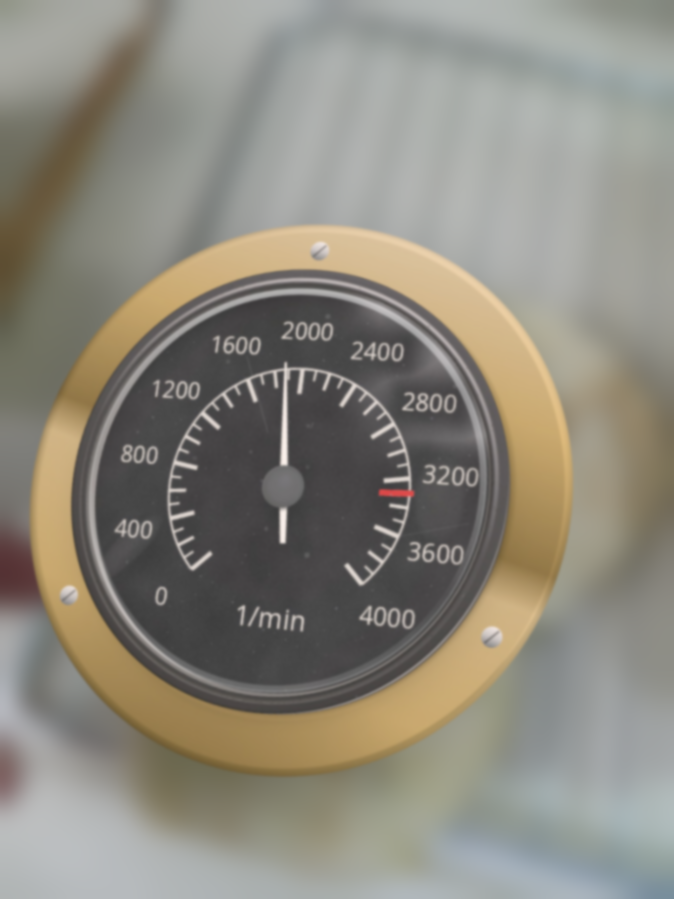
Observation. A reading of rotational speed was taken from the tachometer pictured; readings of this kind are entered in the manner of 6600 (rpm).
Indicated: 1900 (rpm)
